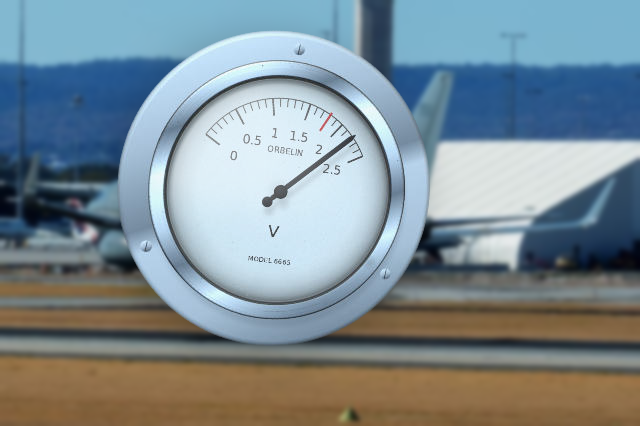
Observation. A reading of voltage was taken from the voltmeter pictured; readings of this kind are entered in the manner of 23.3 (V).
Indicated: 2.2 (V)
